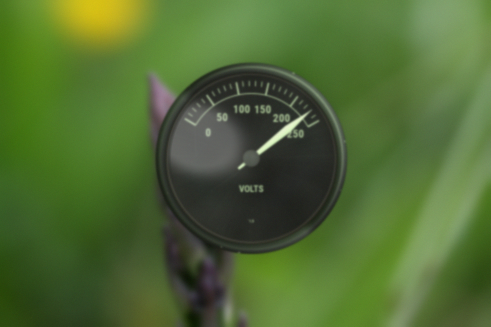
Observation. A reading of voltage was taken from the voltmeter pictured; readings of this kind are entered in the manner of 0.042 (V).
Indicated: 230 (V)
